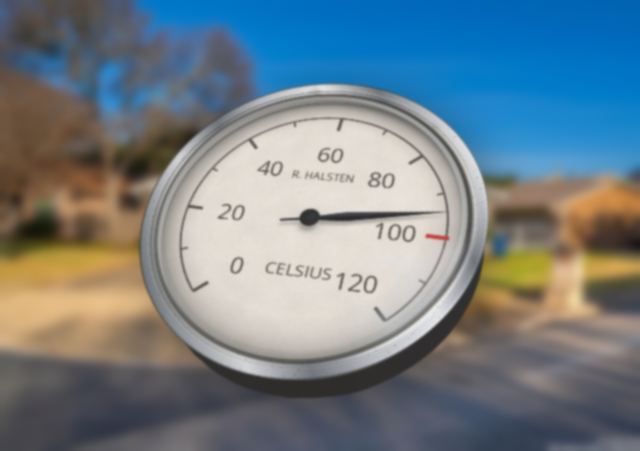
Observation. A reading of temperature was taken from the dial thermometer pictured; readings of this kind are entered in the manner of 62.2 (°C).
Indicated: 95 (°C)
